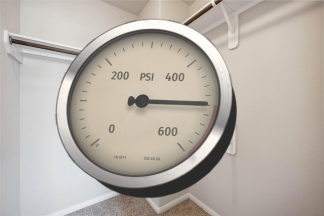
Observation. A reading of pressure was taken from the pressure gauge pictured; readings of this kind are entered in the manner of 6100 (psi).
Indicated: 500 (psi)
